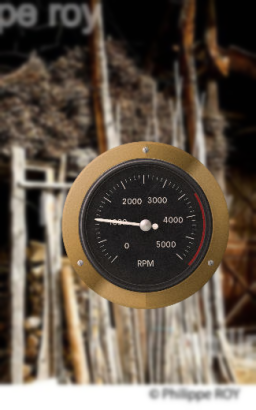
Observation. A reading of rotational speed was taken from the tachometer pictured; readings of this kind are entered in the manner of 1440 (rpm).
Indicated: 1000 (rpm)
